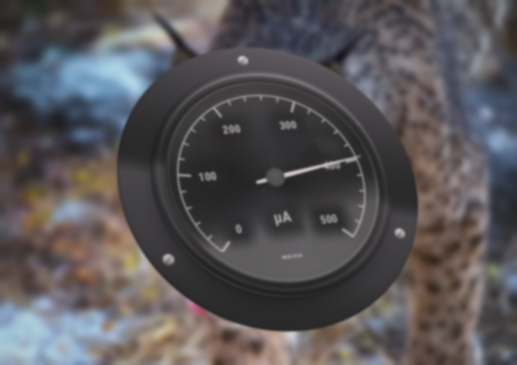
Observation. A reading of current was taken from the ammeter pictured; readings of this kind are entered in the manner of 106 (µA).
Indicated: 400 (µA)
